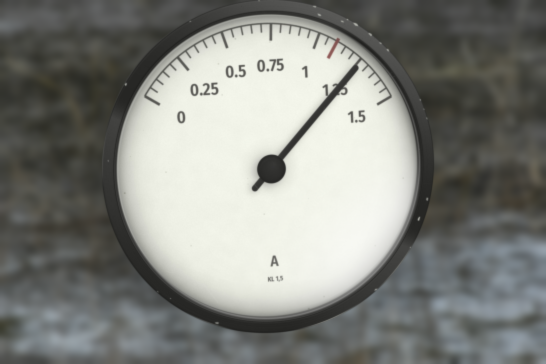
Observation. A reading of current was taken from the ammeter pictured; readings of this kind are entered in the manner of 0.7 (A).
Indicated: 1.25 (A)
